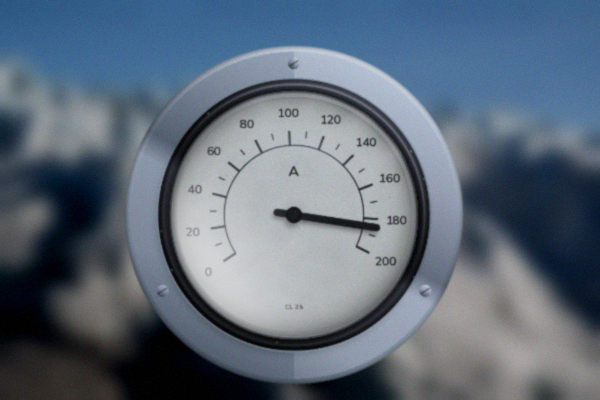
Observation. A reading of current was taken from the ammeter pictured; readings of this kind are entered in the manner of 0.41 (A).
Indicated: 185 (A)
